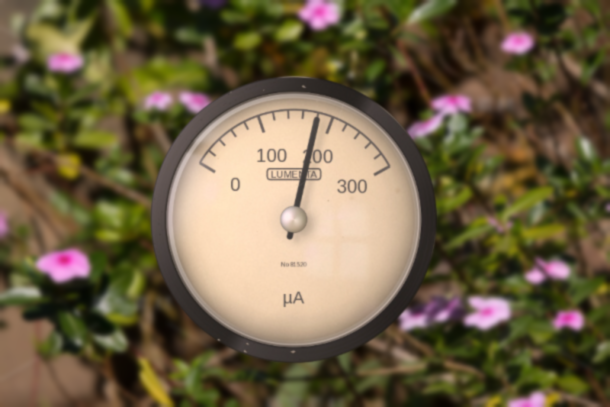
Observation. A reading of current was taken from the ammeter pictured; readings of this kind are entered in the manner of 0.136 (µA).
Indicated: 180 (µA)
